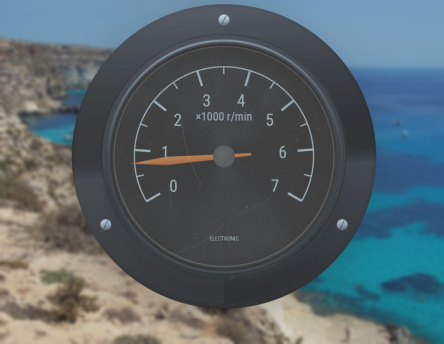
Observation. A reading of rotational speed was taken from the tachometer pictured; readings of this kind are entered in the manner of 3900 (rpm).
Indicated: 750 (rpm)
